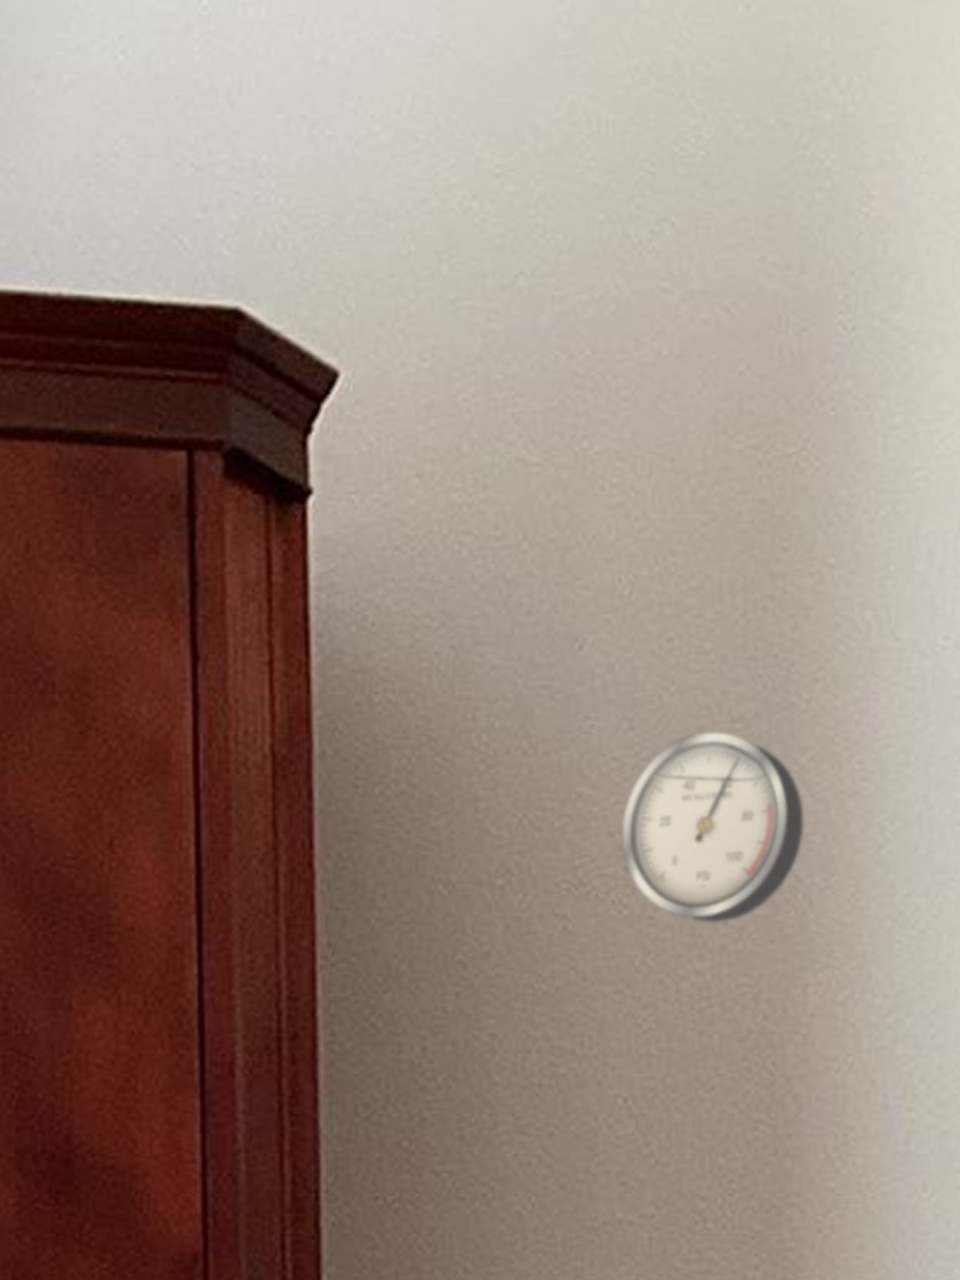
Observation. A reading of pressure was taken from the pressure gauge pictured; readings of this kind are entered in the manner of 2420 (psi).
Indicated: 60 (psi)
